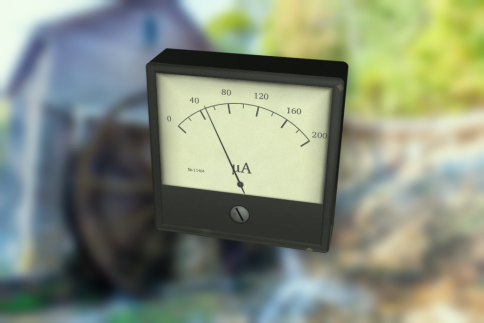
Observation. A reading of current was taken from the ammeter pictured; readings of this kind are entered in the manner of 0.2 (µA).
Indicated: 50 (µA)
